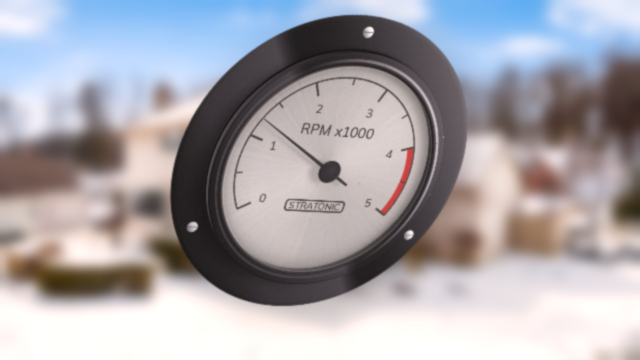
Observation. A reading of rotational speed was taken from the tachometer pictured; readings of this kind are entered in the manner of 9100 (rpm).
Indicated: 1250 (rpm)
